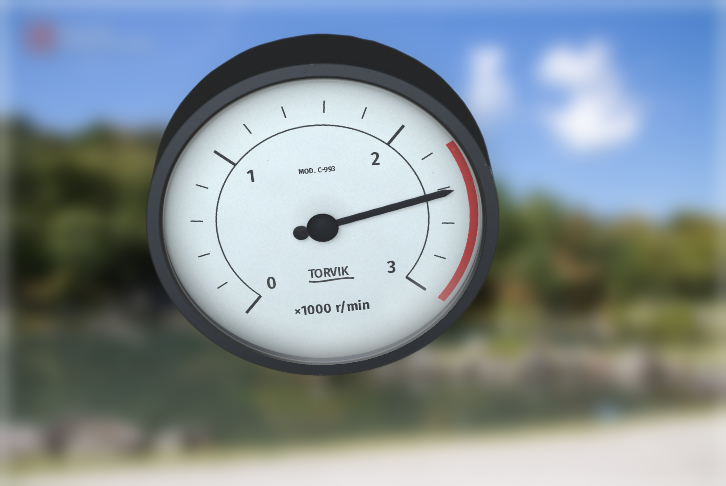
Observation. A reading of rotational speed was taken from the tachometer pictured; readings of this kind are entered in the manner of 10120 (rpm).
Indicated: 2400 (rpm)
